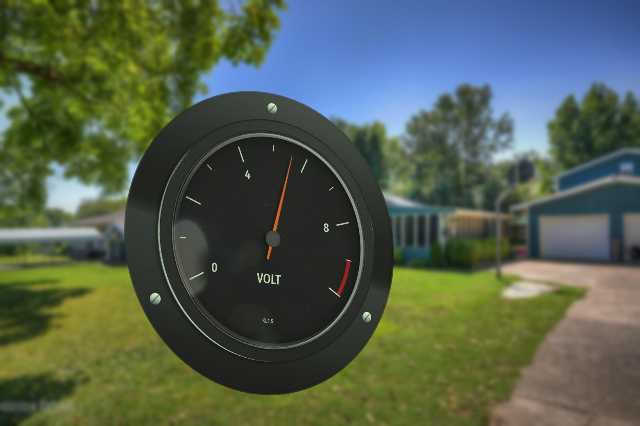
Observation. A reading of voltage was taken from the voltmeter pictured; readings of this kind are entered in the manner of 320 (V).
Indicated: 5.5 (V)
